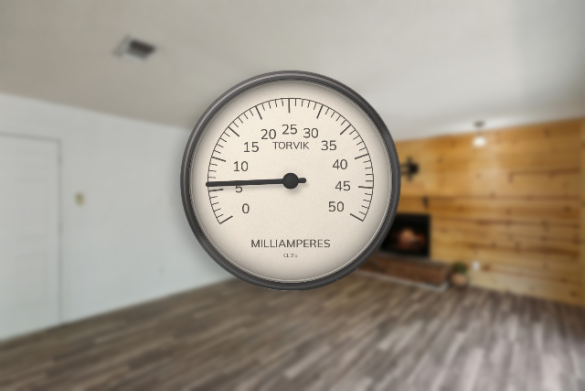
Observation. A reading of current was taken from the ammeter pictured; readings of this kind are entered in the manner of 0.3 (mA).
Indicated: 6 (mA)
